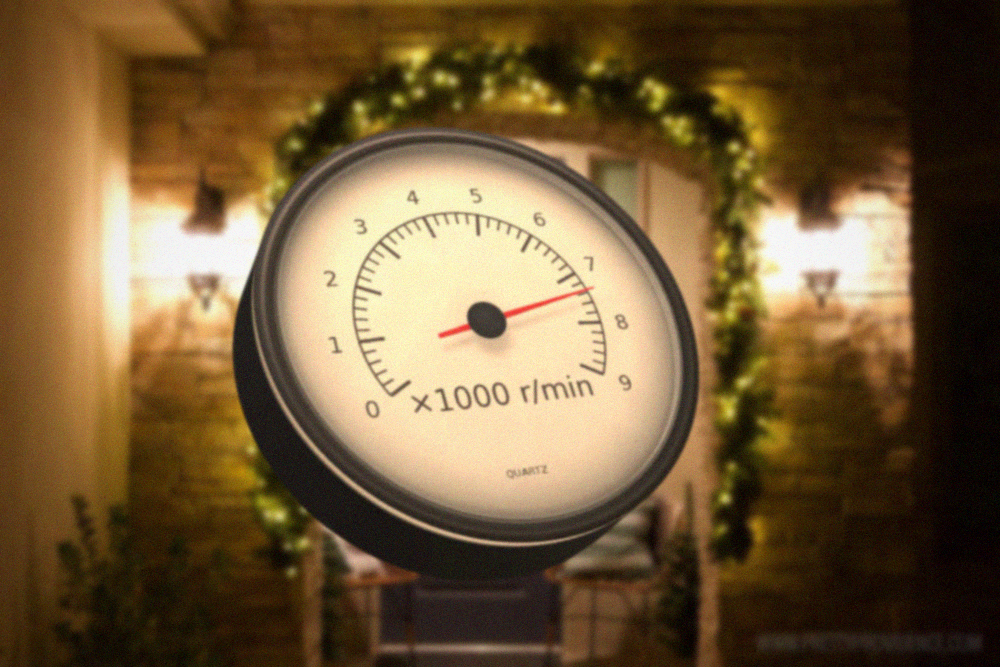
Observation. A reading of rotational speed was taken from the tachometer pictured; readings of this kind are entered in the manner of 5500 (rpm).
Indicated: 7400 (rpm)
